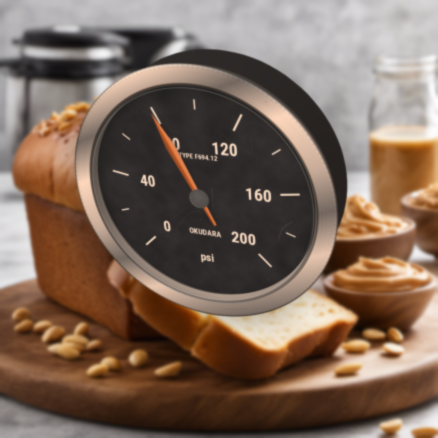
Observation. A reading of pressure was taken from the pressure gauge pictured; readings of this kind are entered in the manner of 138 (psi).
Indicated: 80 (psi)
